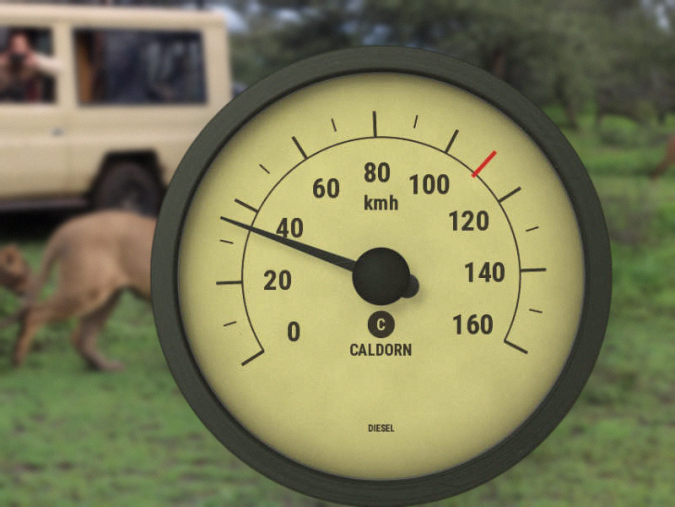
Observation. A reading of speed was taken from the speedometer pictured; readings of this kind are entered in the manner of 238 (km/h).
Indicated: 35 (km/h)
